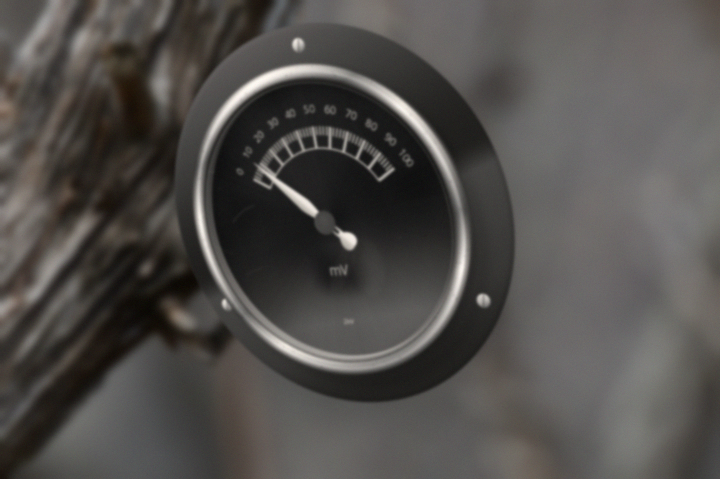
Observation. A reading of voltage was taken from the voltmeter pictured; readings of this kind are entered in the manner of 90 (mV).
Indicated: 10 (mV)
